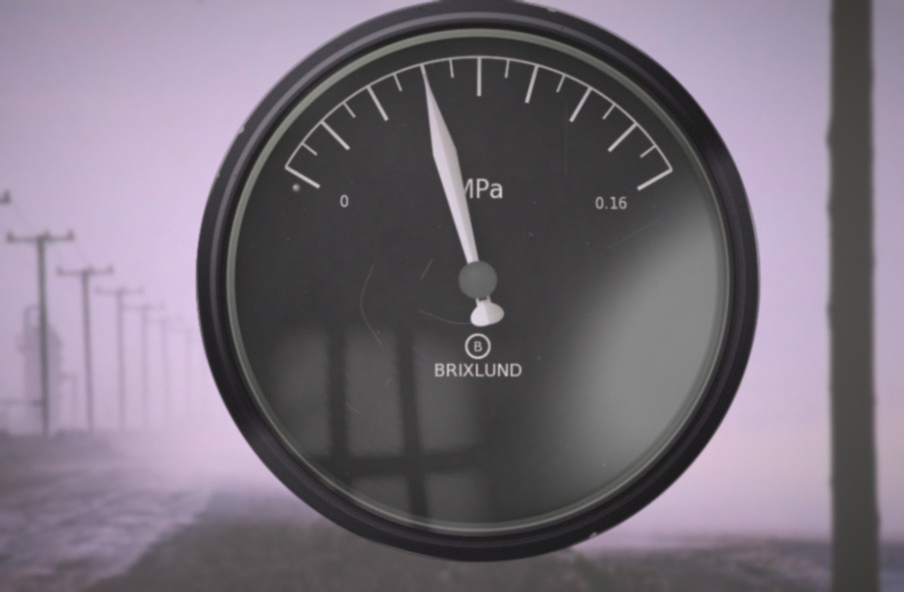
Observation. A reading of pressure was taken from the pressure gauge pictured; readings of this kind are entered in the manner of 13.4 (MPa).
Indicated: 0.06 (MPa)
